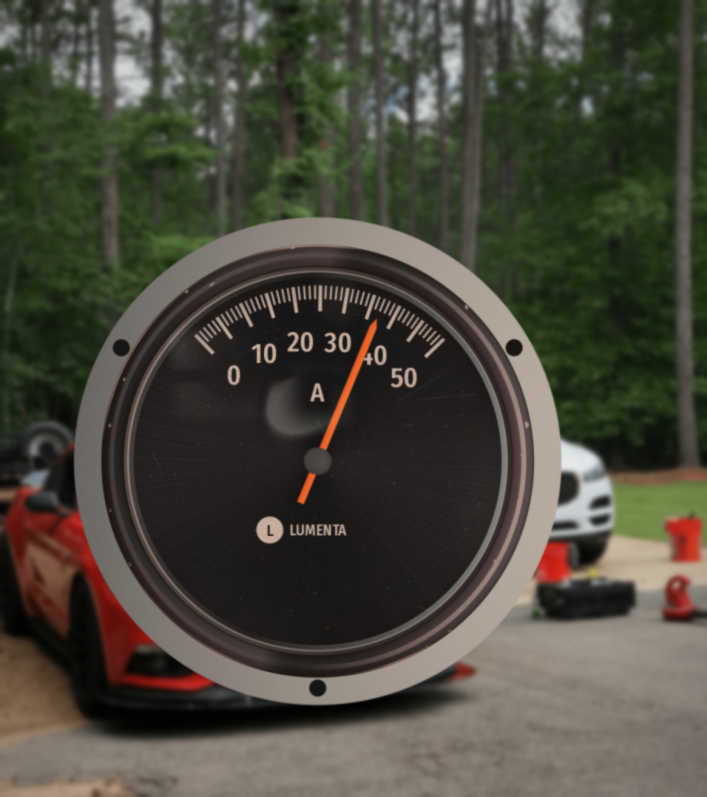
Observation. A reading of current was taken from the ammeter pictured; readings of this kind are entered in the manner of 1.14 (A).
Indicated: 37 (A)
